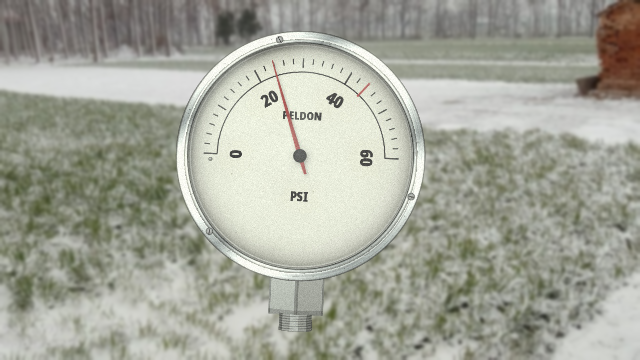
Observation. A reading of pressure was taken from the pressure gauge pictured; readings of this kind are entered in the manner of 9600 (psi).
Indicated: 24 (psi)
